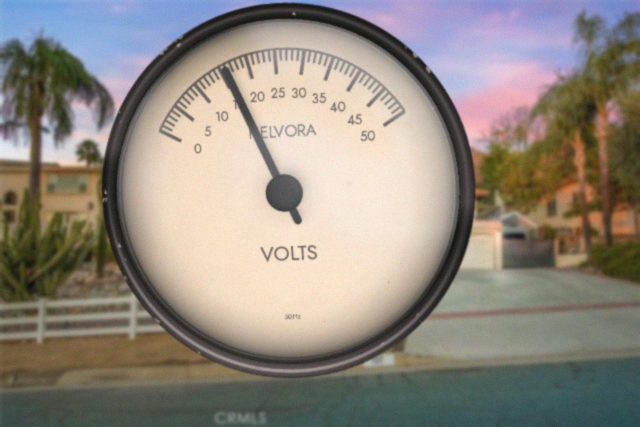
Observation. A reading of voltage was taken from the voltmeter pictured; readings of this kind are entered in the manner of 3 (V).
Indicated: 16 (V)
